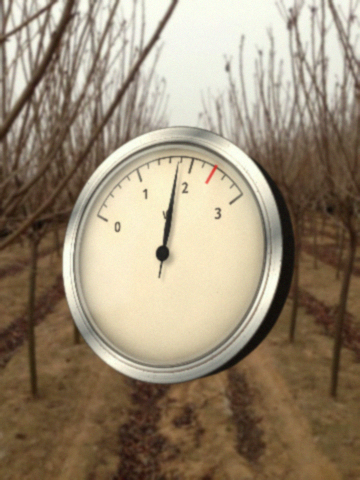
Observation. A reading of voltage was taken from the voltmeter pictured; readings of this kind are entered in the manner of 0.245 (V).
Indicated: 1.8 (V)
